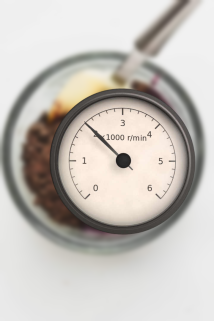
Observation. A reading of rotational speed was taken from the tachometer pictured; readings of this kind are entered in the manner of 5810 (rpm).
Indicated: 2000 (rpm)
